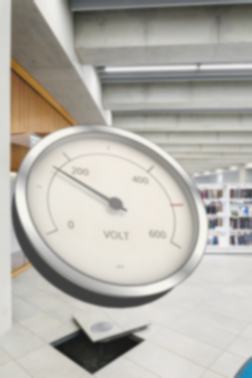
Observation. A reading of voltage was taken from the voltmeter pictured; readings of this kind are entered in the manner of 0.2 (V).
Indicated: 150 (V)
